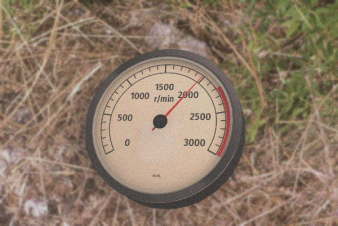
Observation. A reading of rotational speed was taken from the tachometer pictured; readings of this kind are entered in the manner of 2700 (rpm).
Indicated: 2000 (rpm)
